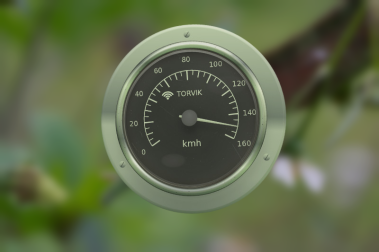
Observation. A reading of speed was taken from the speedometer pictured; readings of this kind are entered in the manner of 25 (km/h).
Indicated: 150 (km/h)
